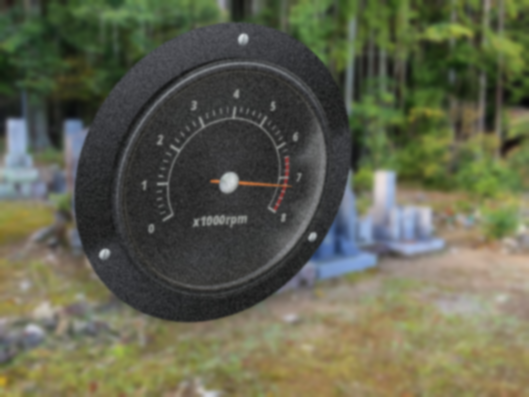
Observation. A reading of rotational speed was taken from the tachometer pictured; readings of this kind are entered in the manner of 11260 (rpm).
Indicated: 7200 (rpm)
